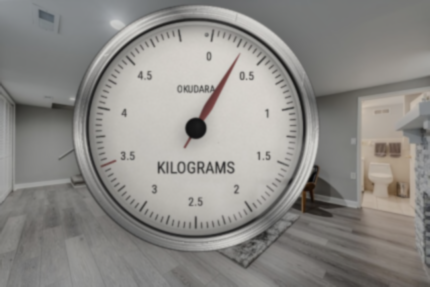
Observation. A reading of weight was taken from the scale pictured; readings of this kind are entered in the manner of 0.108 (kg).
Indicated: 0.3 (kg)
